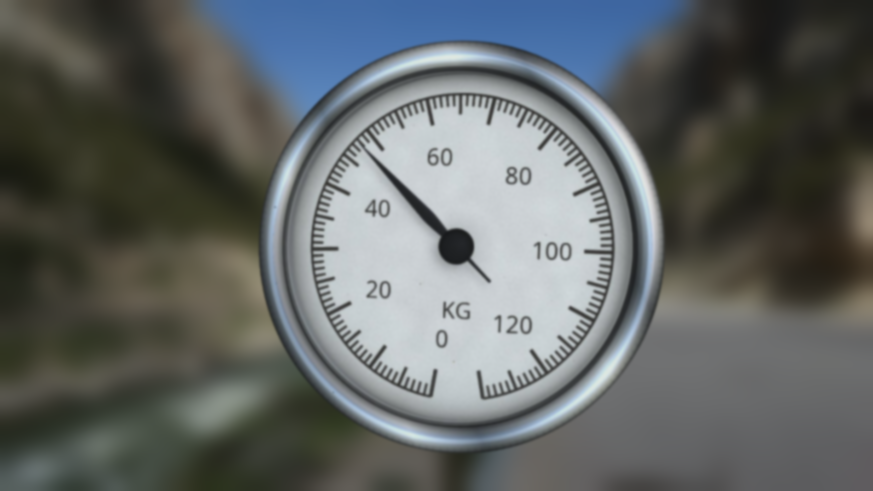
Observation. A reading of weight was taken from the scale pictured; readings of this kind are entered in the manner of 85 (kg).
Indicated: 48 (kg)
